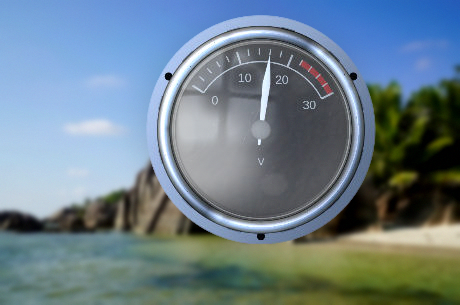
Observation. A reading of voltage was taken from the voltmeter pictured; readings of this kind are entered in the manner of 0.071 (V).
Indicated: 16 (V)
